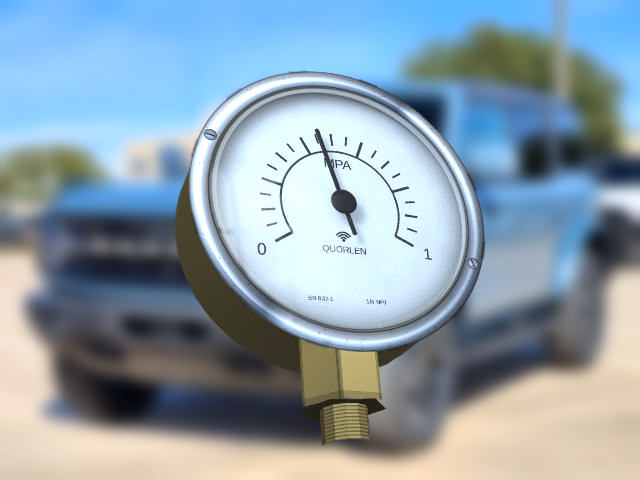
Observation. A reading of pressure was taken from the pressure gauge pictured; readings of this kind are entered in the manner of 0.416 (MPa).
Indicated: 0.45 (MPa)
